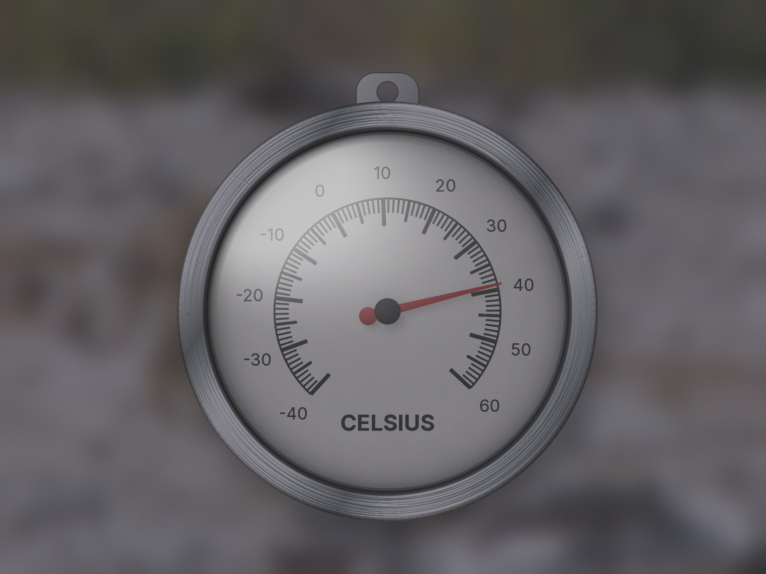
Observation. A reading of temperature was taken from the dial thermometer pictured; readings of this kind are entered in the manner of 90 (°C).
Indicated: 39 (°C)
